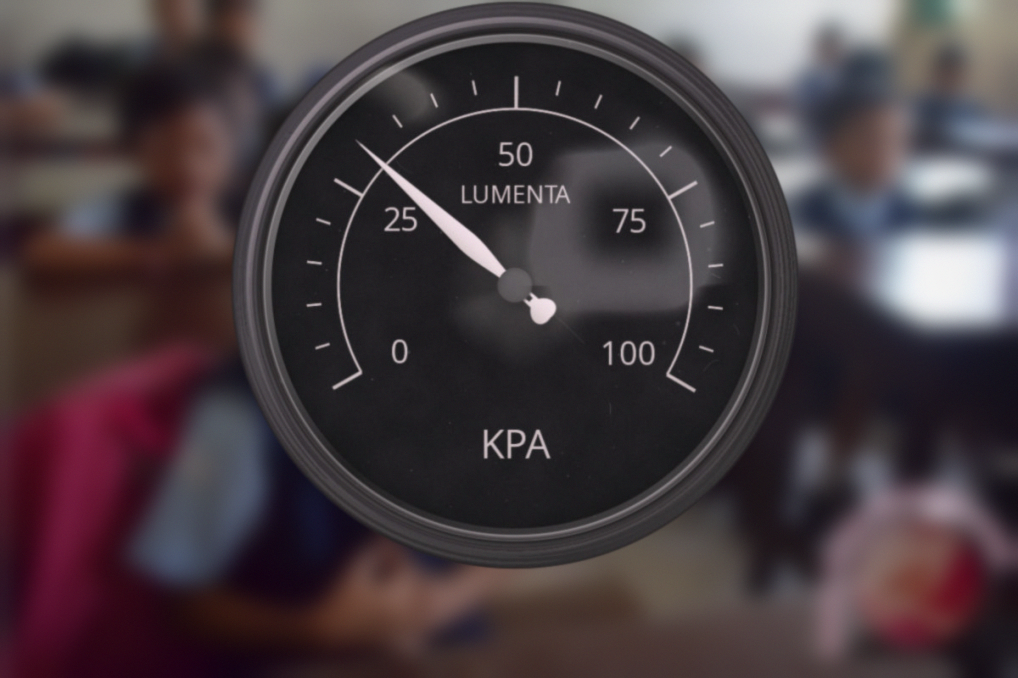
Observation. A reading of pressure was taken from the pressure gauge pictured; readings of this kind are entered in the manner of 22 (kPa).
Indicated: 30 (kPa)
